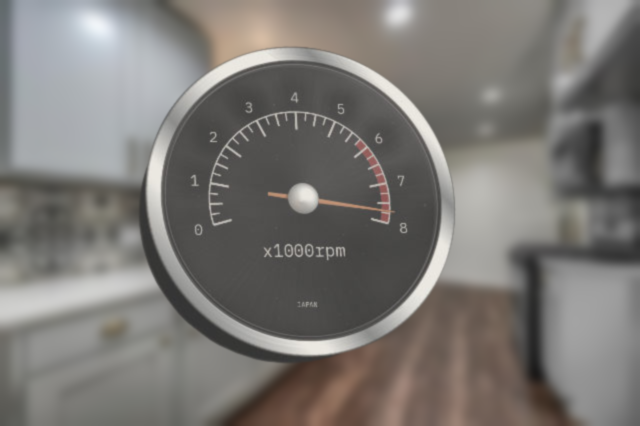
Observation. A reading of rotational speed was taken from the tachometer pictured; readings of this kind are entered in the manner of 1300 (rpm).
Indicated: 7750 (rpm)
